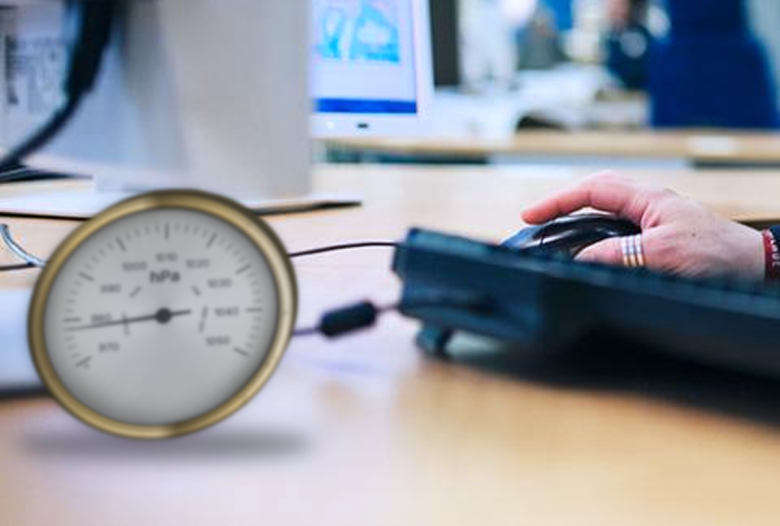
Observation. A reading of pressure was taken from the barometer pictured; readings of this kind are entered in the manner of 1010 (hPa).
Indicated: 978 (hPa)
